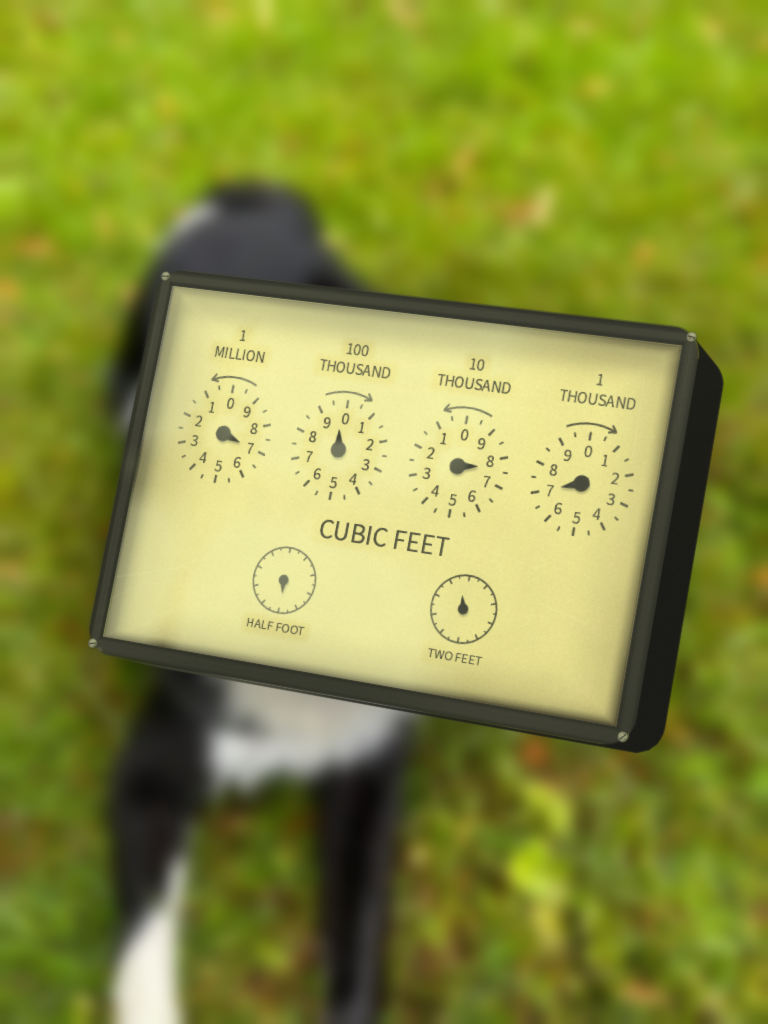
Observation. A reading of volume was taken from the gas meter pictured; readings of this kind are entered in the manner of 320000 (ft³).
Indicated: 697700 (ft³)
